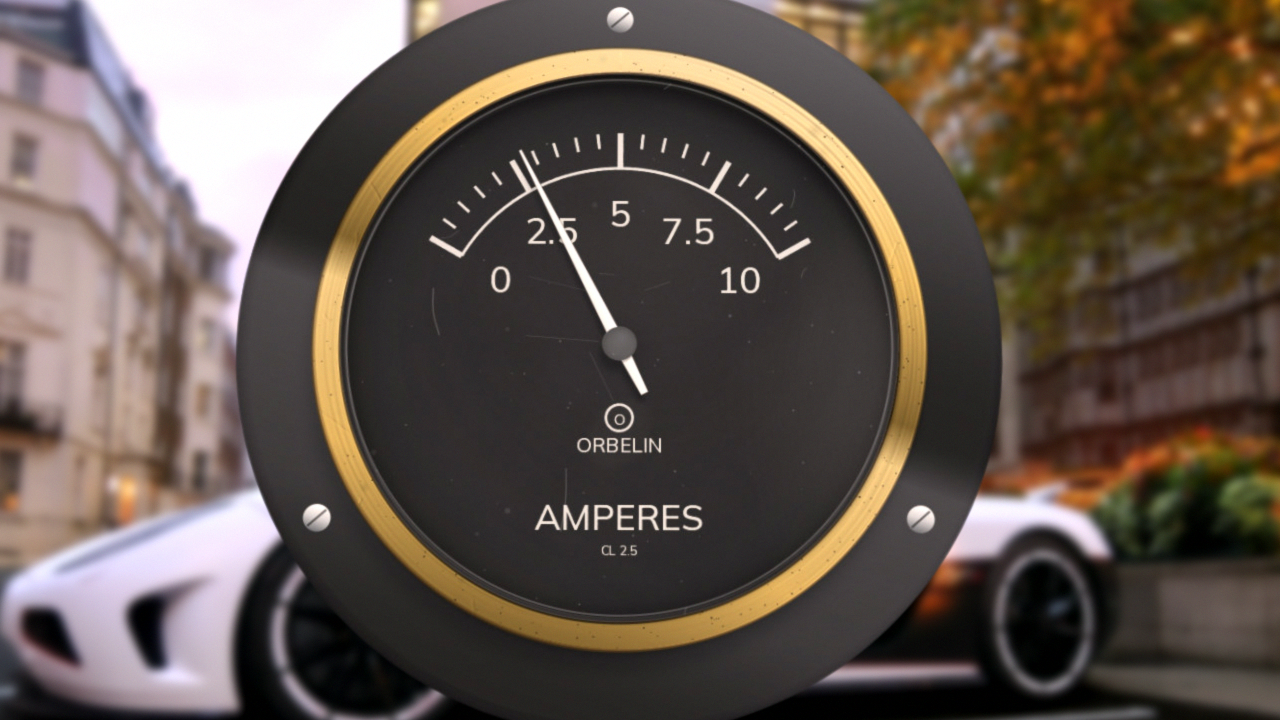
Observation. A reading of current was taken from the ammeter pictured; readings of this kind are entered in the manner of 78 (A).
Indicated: 2.75 (A)
